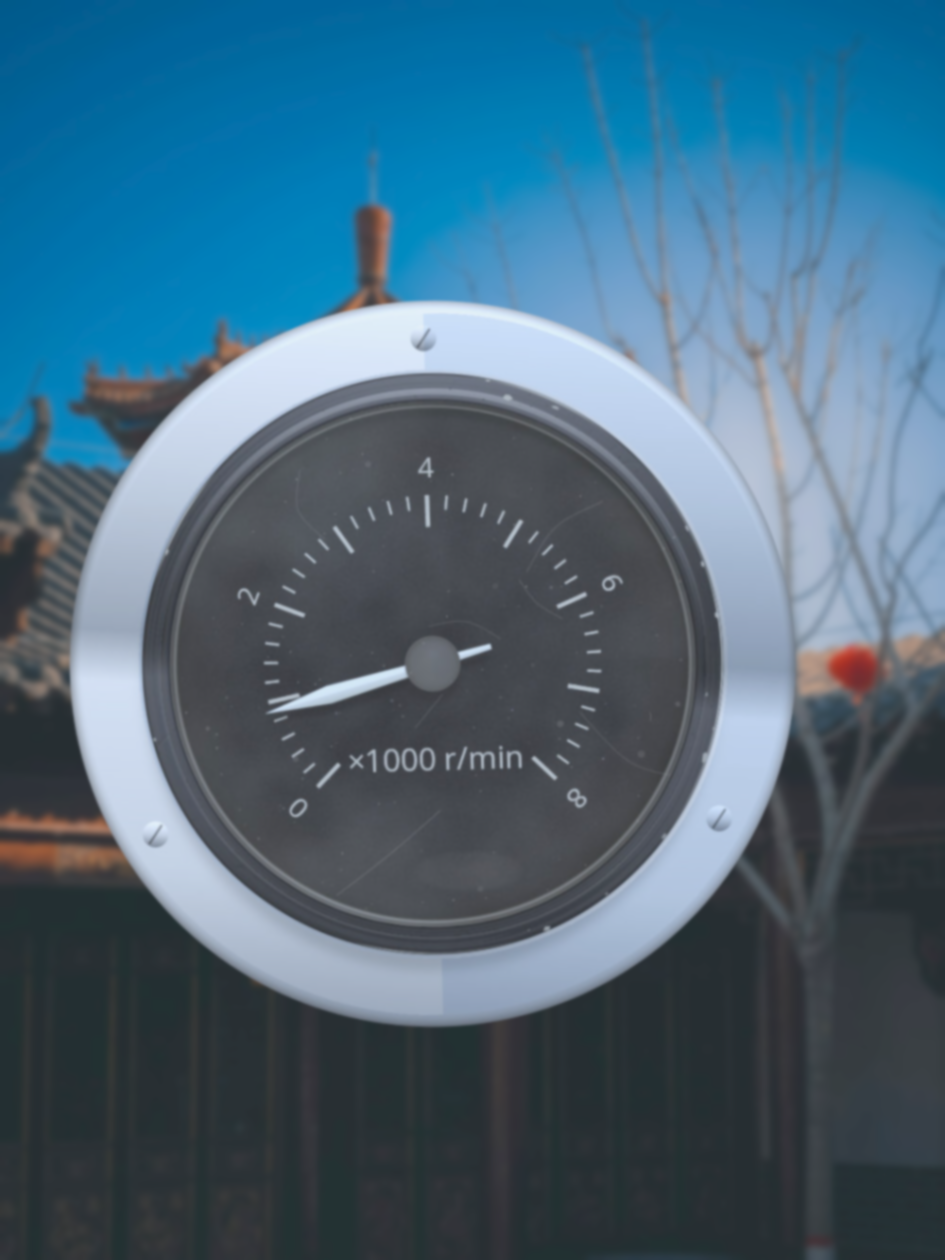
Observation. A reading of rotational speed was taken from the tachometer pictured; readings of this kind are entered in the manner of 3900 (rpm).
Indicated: 900 (rpm)
